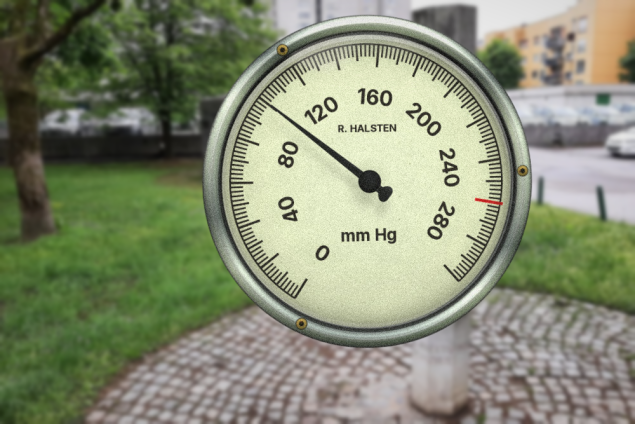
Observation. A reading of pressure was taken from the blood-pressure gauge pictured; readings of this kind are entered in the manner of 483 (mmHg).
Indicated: 100 (mmHg)
